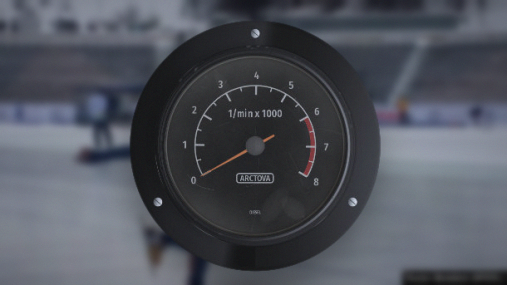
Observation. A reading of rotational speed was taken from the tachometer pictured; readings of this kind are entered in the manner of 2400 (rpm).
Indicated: 0 (rpm)
